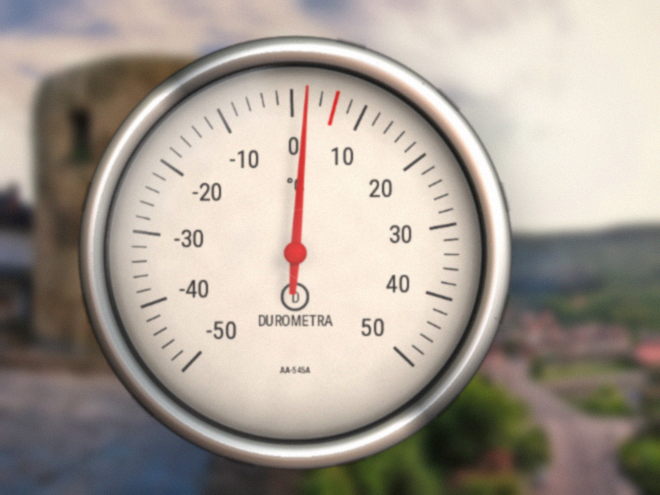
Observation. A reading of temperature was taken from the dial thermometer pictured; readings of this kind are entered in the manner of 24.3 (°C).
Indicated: 2 (°C)
